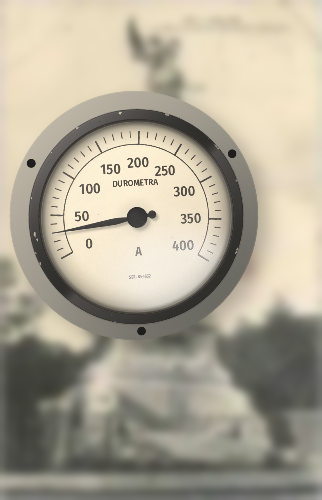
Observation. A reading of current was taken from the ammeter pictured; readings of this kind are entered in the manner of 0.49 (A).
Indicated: 30 (A)
